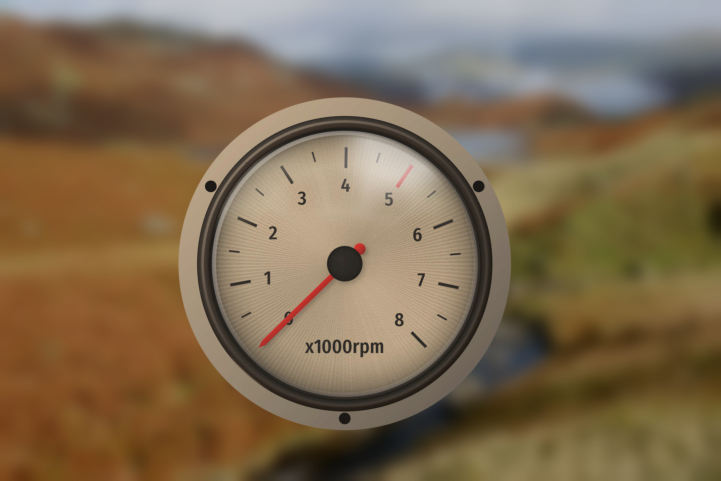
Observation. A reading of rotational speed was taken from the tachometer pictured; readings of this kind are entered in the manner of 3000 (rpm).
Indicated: 0 (rpm)
